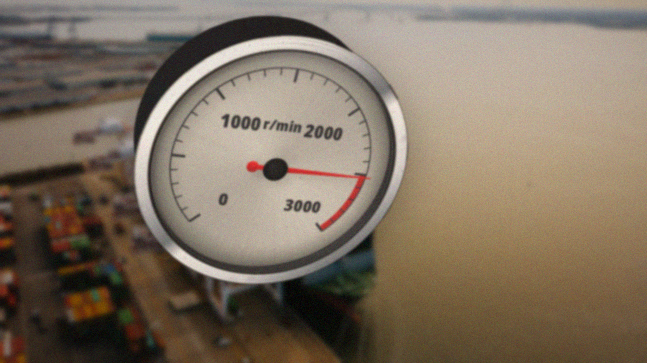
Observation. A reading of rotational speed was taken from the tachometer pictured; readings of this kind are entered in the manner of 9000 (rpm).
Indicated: 2500 (rpm)
